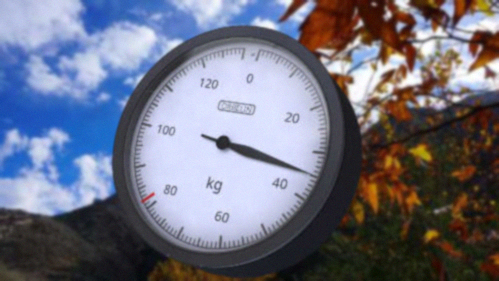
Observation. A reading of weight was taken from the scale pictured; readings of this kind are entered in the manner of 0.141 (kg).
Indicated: 35 (kg)
